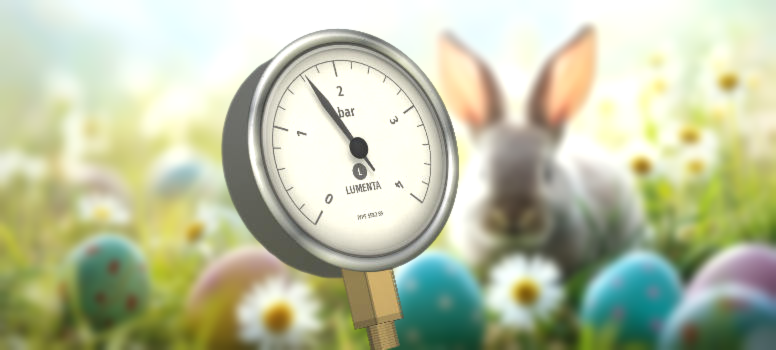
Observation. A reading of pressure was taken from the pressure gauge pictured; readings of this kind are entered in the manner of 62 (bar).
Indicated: 1.6 (bar)
